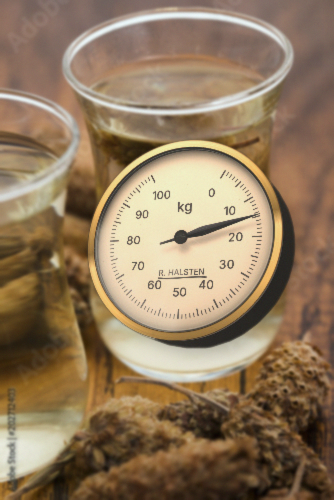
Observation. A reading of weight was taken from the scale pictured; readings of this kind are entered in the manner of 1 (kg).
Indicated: 15 (kg)
